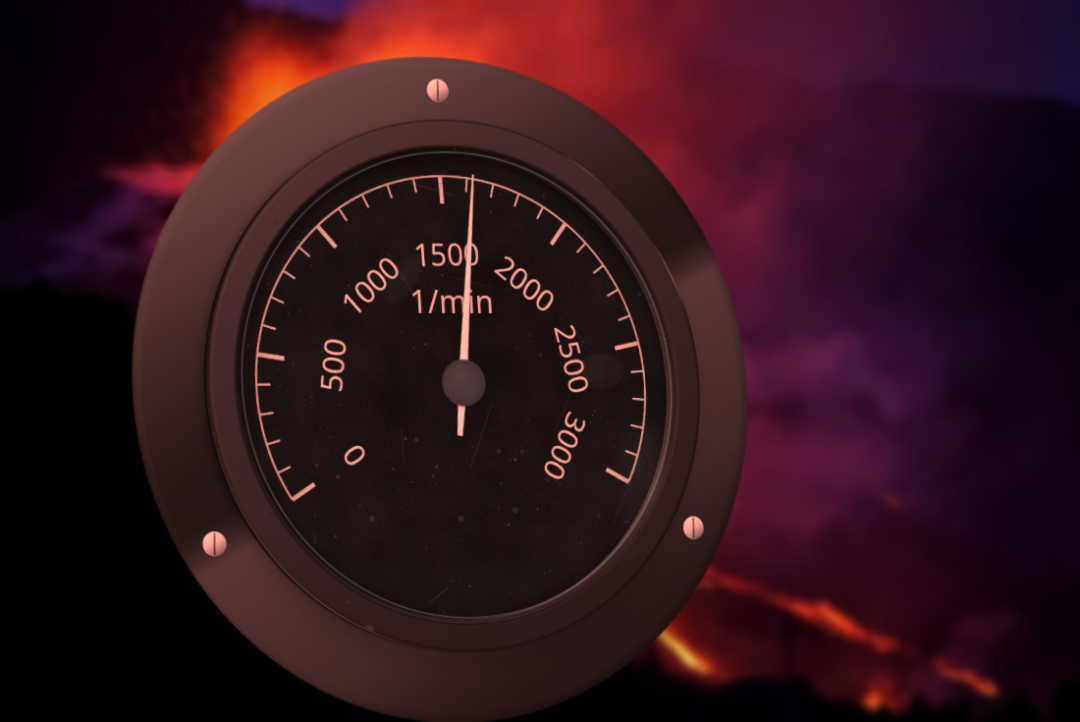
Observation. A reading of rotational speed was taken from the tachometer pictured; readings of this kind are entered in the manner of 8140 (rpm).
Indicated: 1600 (rpm)
